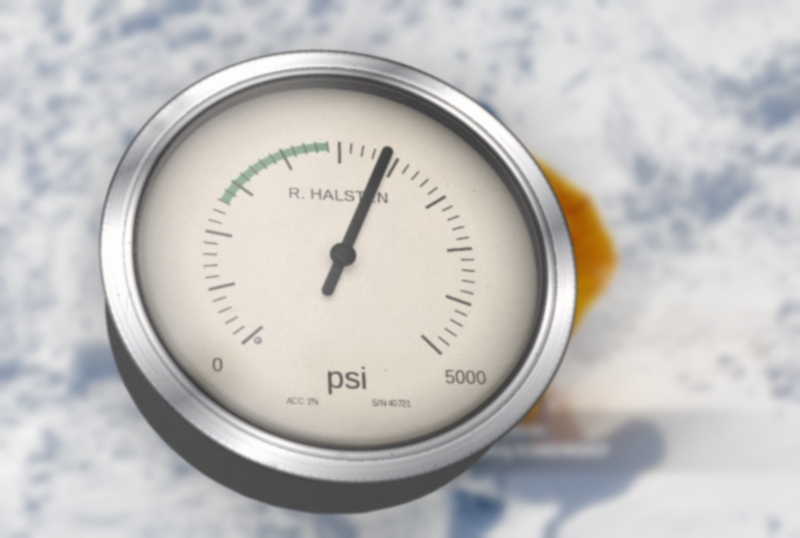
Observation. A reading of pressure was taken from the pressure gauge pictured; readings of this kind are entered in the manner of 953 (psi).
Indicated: 2900 (psi)
